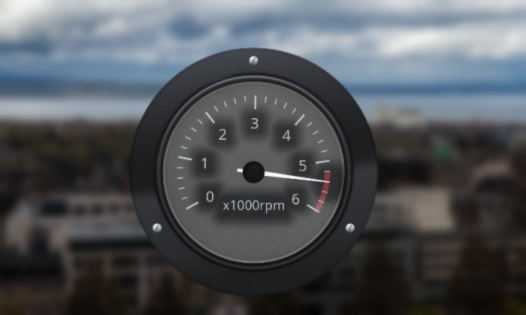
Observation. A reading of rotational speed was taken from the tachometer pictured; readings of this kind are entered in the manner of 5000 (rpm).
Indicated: 5400 (rpm)
